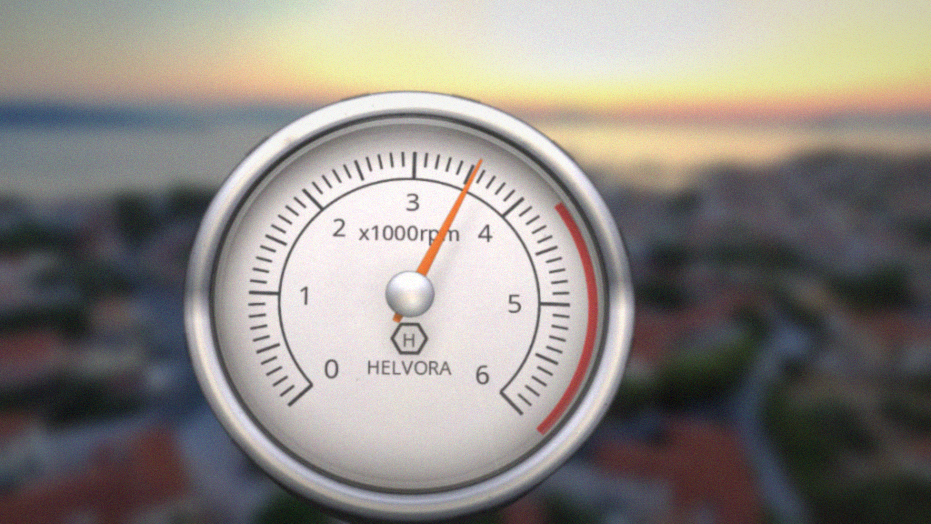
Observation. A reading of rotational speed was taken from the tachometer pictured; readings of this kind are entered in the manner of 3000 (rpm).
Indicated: 3550 (rpm)
